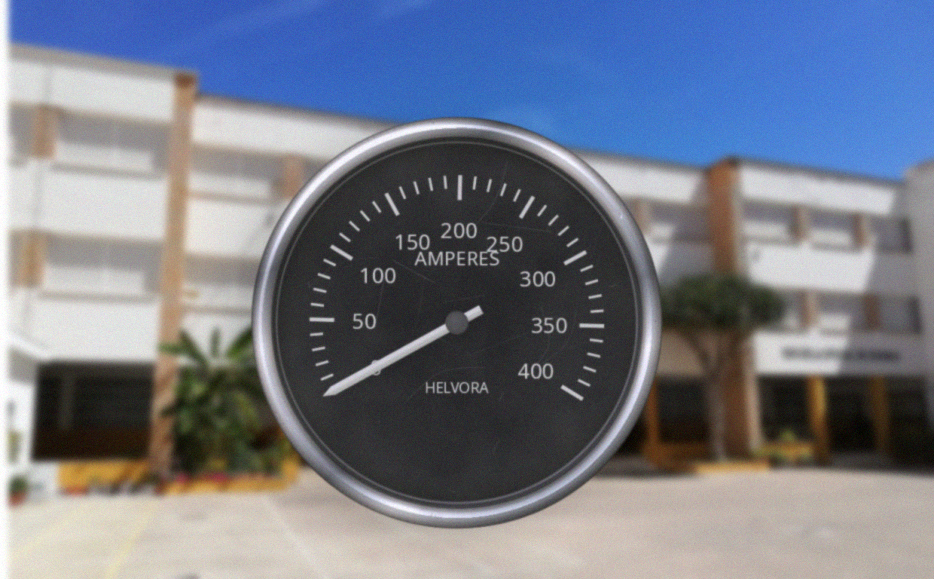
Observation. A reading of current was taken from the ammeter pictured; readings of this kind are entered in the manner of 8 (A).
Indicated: 0 (A)
